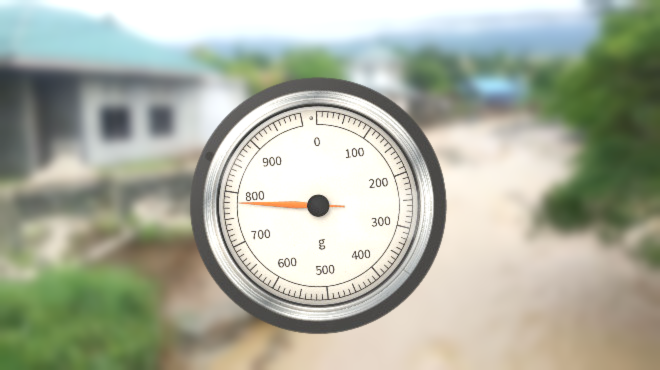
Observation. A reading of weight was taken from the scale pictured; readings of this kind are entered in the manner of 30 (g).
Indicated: 780 (g)
